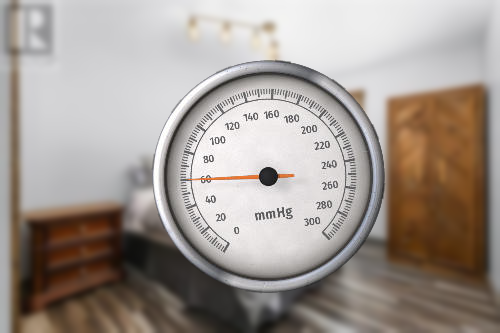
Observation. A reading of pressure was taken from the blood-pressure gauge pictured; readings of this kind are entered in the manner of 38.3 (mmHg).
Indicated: 60 (mmHg)
